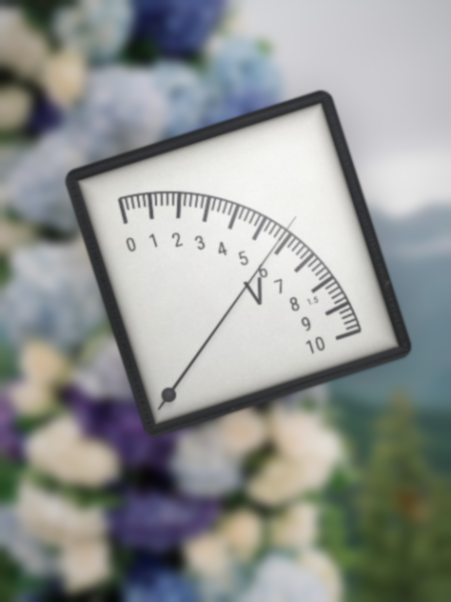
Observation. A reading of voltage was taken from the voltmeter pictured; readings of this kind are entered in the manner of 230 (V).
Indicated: 5.8 (V)
